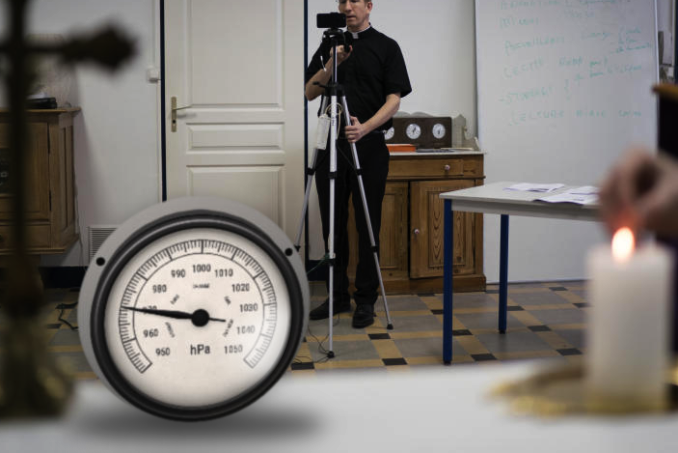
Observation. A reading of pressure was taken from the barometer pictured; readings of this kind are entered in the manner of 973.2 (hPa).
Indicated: 970 (hPa)
